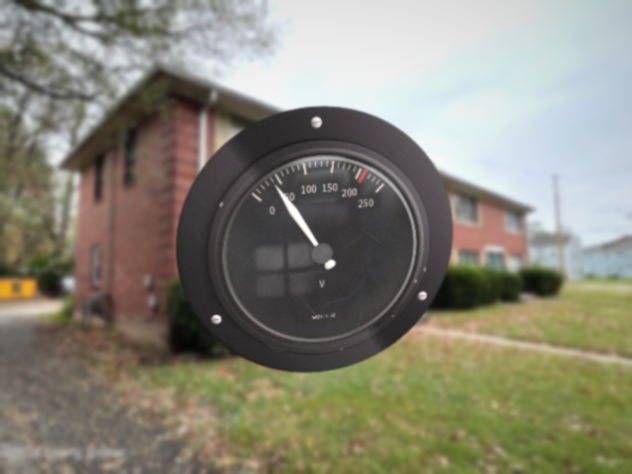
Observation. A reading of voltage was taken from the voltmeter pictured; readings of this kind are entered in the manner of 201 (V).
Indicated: 40 (V)
